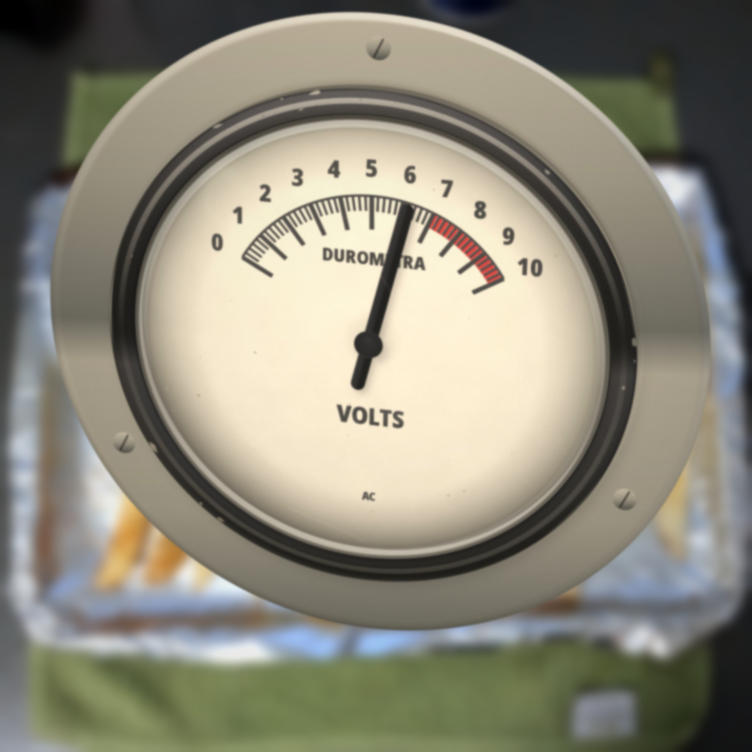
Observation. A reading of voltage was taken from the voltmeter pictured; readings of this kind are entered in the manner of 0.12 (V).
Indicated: 6.2 (V)
